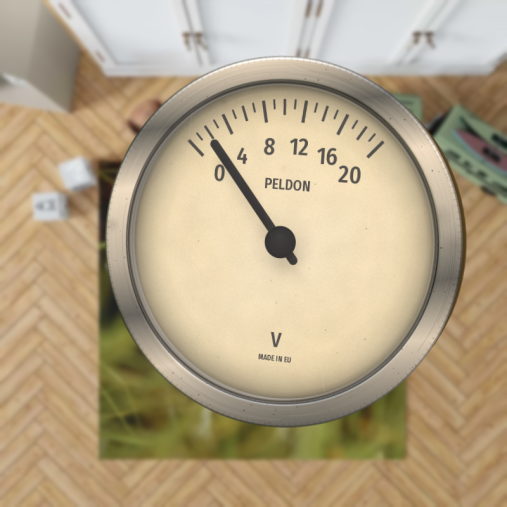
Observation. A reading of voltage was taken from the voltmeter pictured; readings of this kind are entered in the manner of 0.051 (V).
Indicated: 2 (V)
